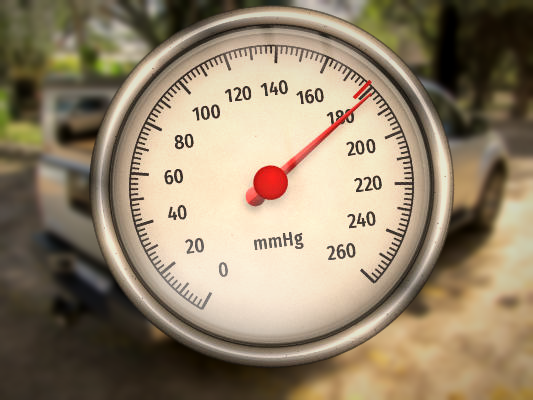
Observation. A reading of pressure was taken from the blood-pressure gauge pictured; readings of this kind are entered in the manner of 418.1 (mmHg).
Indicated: 182 (mmHg)
